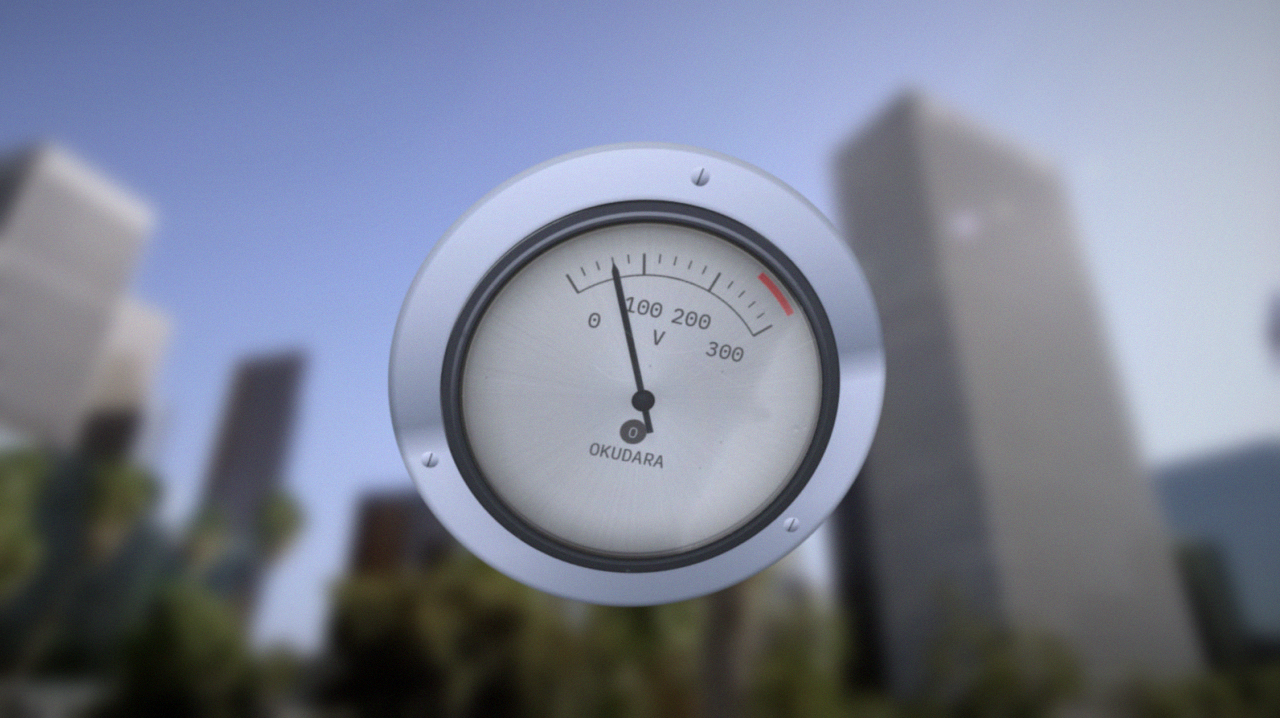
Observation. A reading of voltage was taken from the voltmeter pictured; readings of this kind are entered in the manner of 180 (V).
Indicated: 60 (V)
